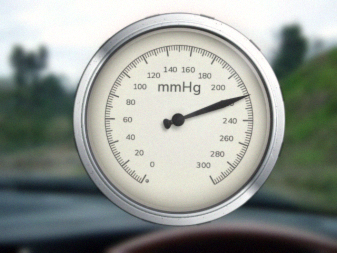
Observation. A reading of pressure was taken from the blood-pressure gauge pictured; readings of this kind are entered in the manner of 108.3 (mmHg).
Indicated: 220 (mmHg)
